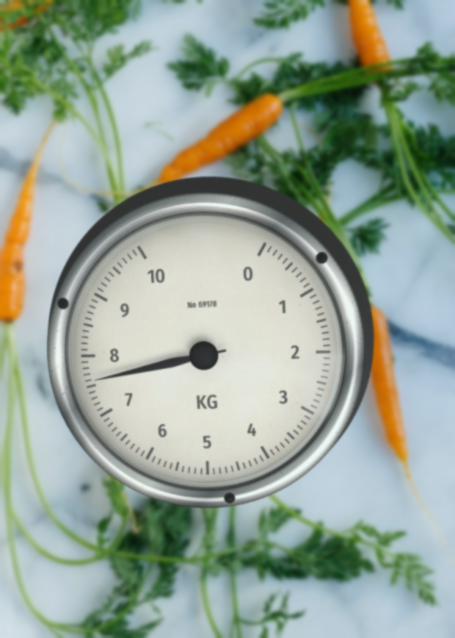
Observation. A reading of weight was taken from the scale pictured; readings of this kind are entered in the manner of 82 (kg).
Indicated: 7.6 (kg)
